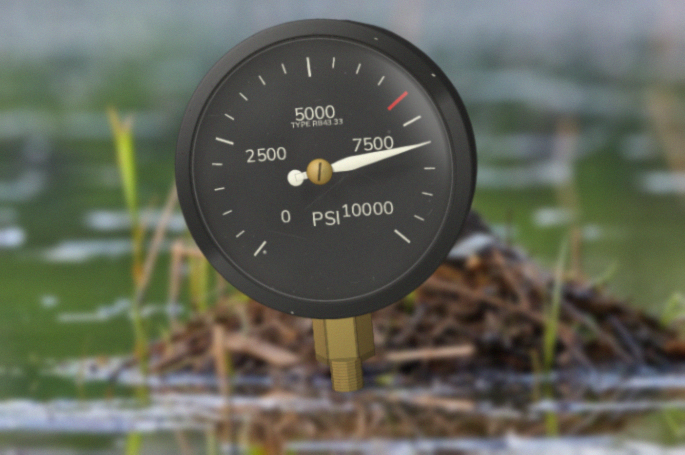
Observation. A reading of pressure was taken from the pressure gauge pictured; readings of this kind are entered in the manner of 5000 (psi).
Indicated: 8000 (psi)
